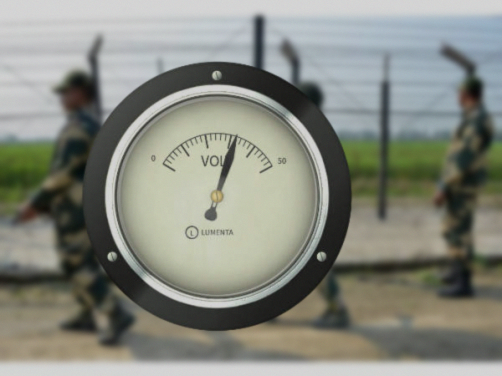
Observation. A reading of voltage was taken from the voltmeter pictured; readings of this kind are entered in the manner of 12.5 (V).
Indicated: 32 (V)
